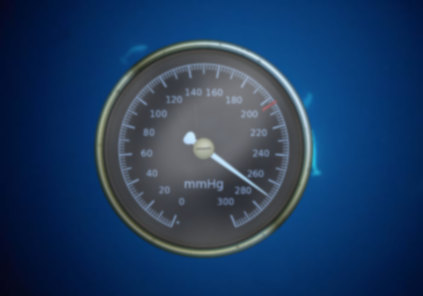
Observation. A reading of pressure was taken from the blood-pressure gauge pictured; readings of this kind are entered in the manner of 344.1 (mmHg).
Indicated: 270 (mmHg)
